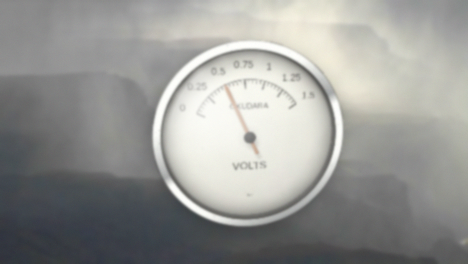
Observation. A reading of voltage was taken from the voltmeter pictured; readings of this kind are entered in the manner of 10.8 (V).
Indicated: 0.5 (V)
